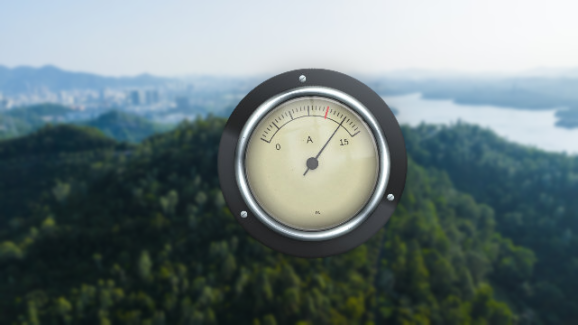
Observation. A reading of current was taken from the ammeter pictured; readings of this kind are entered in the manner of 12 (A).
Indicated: 12.5 (A)
